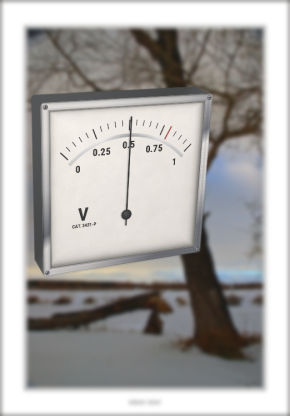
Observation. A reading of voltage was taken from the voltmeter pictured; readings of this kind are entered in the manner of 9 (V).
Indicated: 0.5 (V)
